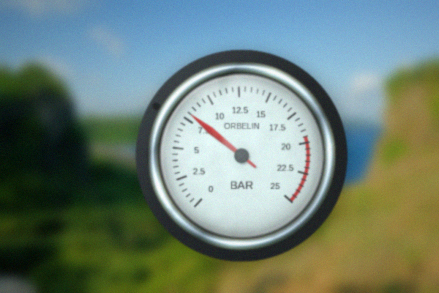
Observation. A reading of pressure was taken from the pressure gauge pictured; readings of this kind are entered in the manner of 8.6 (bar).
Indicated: 8 (bar)
